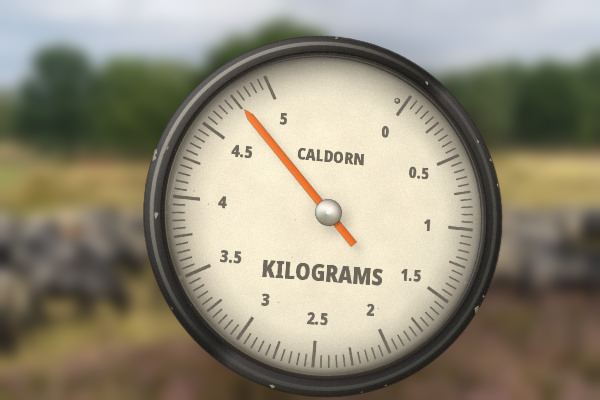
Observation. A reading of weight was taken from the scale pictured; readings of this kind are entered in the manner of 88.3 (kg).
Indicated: 4.75 (kg)
